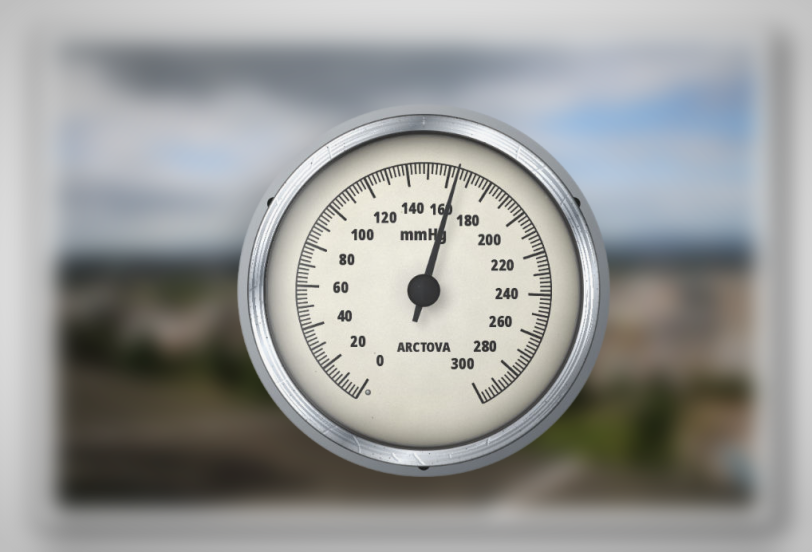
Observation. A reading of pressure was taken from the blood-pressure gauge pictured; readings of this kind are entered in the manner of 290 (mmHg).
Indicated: 164 (mmHg)
